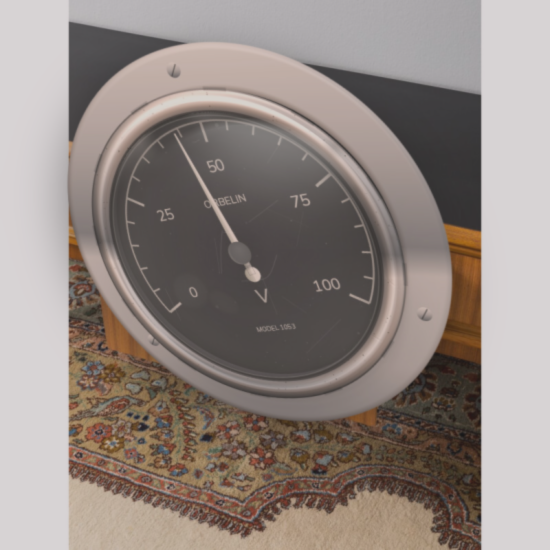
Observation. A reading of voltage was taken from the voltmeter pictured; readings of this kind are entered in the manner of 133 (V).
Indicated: 45 (V)
